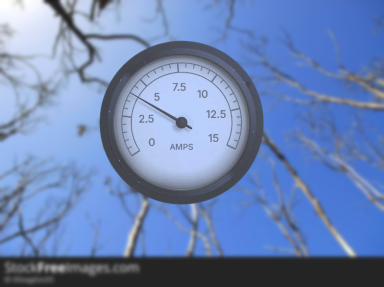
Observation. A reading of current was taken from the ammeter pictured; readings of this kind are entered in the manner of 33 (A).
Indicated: 4 (A)
